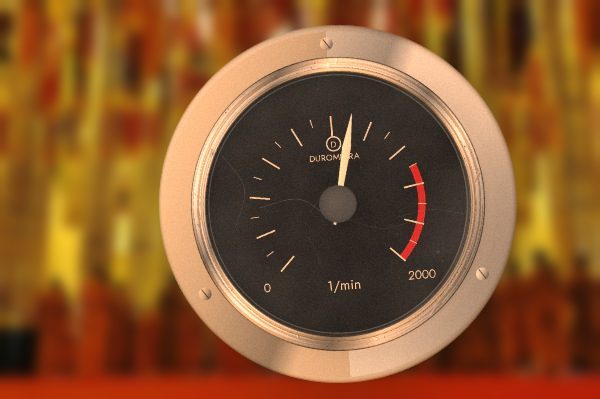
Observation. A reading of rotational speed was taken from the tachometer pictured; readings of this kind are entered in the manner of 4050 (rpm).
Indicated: 1100 (rpm)
